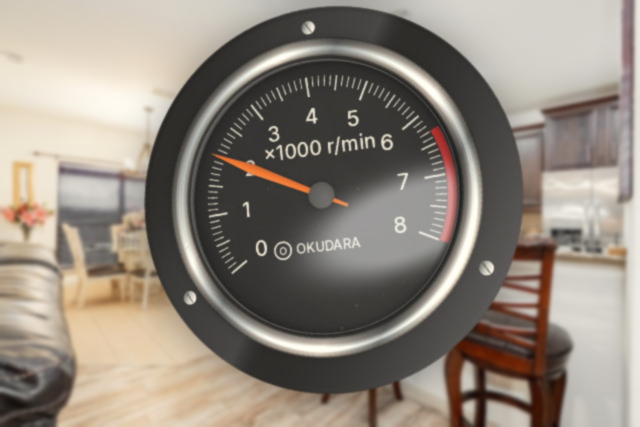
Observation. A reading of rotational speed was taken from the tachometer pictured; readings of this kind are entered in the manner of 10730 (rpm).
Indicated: 2000 (rpm)
